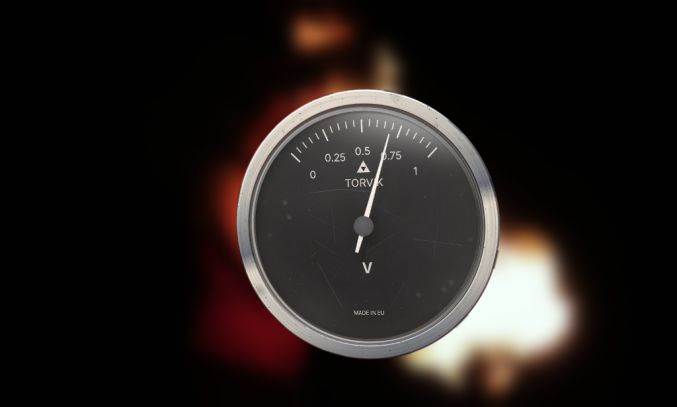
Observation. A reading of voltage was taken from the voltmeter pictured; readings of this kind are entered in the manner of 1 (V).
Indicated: 0.7 (V)
